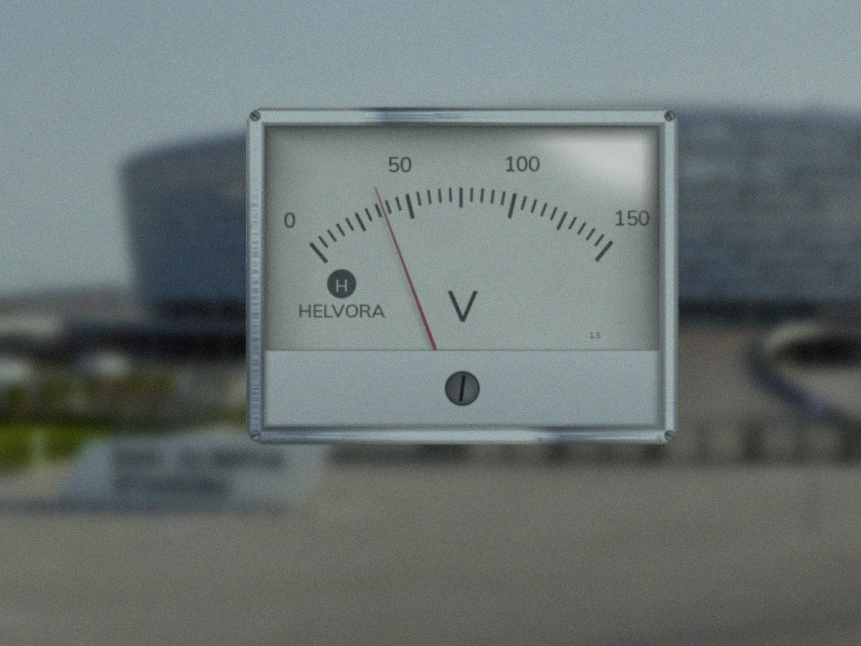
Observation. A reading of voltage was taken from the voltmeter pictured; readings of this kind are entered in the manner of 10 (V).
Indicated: 37.5 (V)
